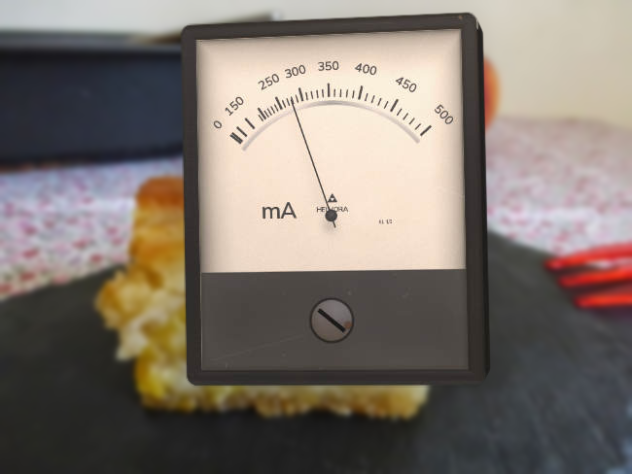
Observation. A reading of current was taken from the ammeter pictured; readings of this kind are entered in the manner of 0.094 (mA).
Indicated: 280 (mA)
